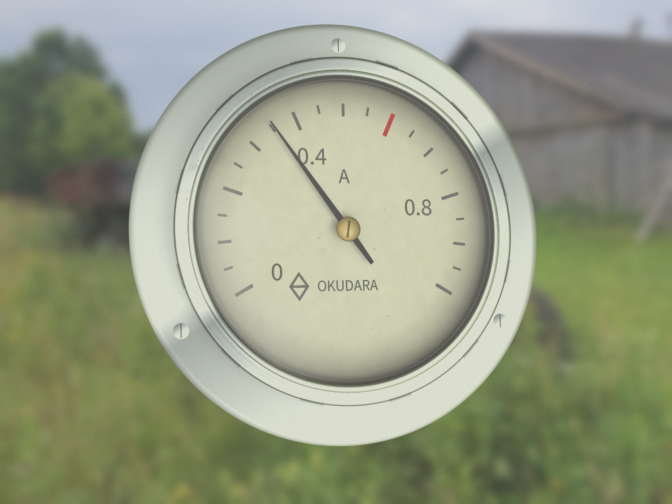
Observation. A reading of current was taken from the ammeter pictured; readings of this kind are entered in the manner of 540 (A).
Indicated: 0.35 (A)
